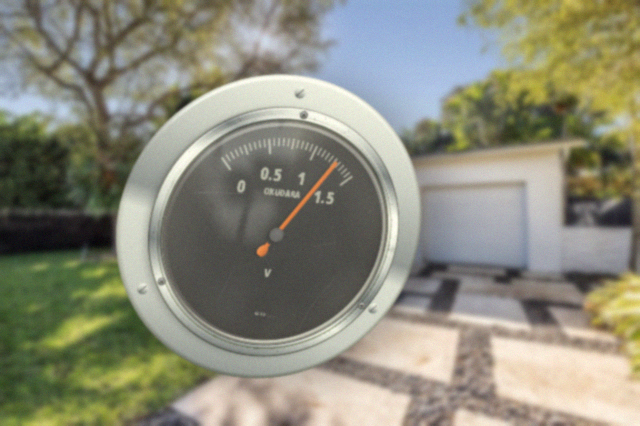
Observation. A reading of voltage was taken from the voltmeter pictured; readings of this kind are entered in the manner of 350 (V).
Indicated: 1.25 (V)
